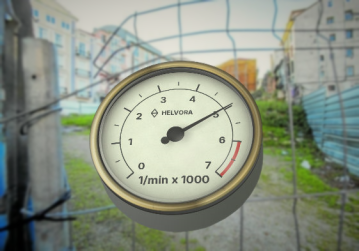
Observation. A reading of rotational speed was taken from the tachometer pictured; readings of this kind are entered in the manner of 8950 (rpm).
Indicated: 5000 (rpm)
